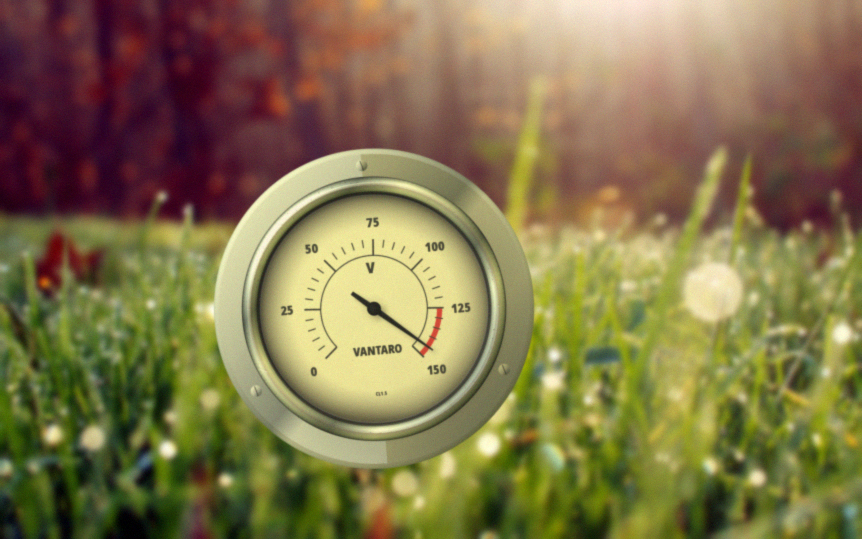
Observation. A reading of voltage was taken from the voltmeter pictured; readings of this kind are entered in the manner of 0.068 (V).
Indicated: 145 (V)
